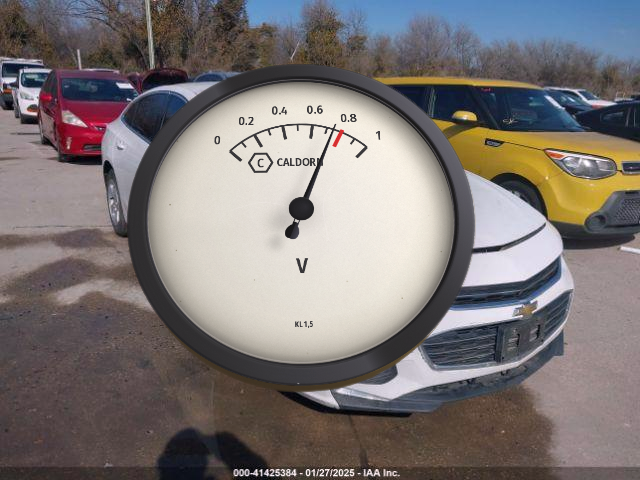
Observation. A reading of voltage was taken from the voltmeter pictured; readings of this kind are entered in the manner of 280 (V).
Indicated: 0.75 (V)
